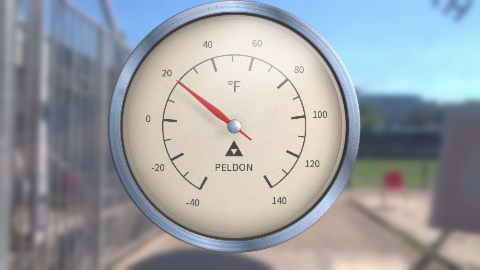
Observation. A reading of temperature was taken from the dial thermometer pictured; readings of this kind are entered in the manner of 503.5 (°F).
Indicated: 20 (°F)
